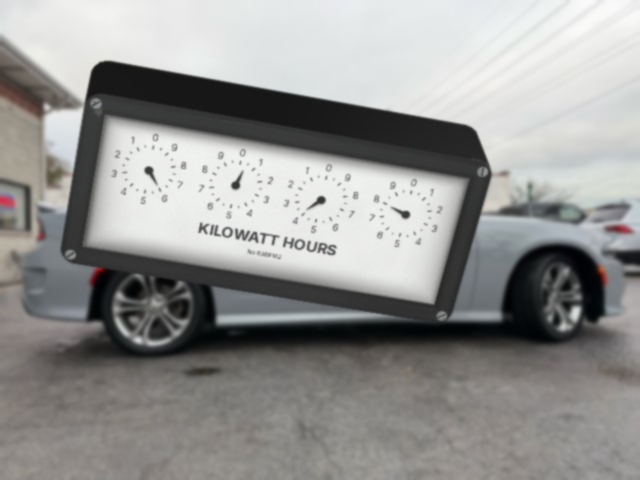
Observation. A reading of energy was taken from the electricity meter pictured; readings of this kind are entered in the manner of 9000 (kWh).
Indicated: 6038 (kWh)
